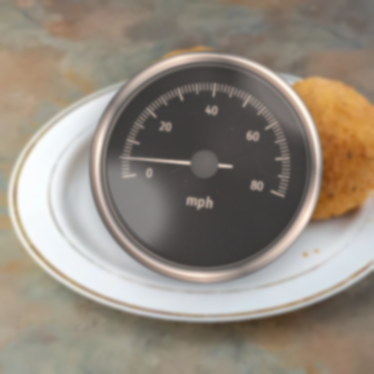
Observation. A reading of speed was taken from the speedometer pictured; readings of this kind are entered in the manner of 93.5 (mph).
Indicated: 5 (mph)
